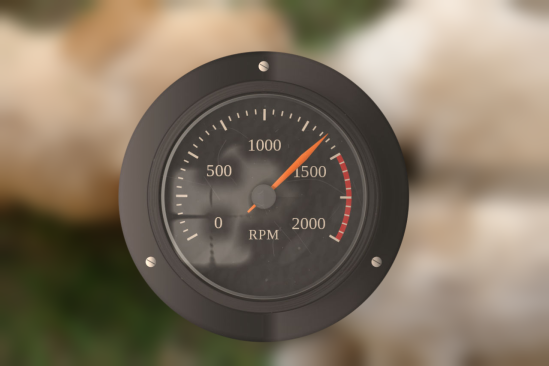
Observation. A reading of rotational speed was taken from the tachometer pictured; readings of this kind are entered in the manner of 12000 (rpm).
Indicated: 1375 (rpm)
